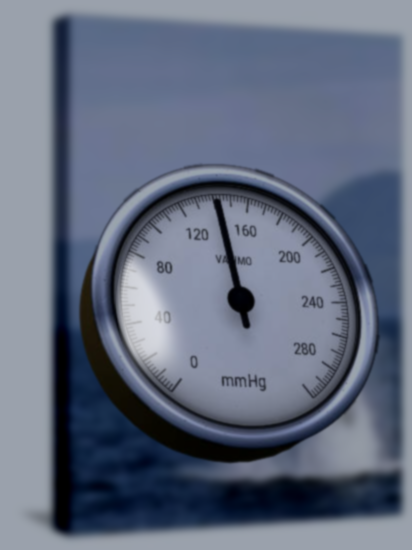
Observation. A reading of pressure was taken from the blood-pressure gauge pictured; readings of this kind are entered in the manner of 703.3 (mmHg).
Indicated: 140 (mmHg)
